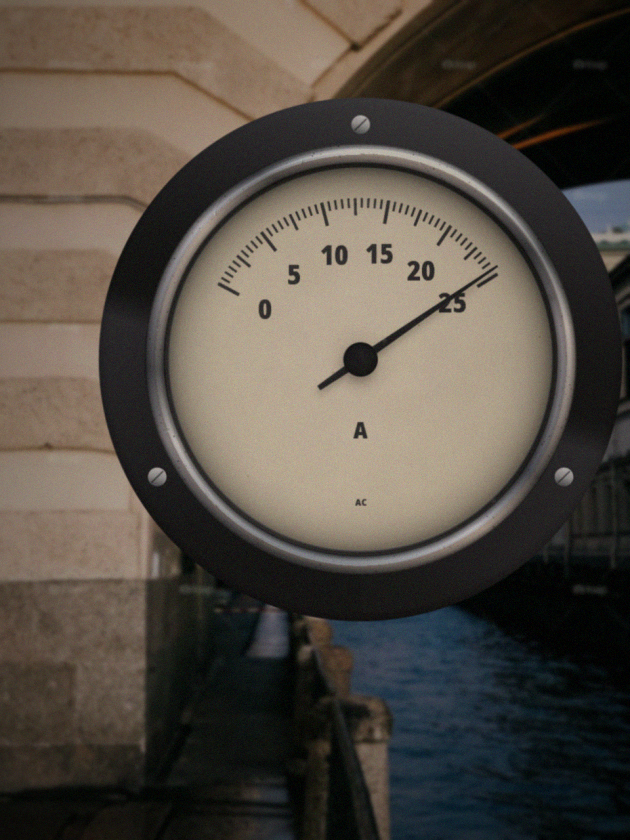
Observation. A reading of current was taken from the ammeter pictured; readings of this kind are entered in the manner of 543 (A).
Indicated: 24.5 (A)
